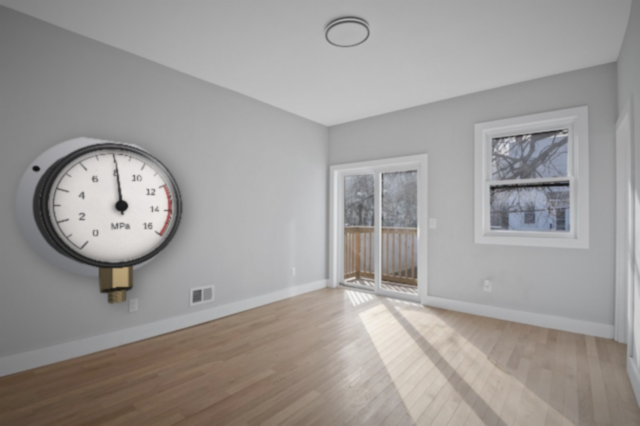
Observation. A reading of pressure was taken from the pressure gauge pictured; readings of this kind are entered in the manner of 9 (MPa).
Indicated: 8 (MPa)
